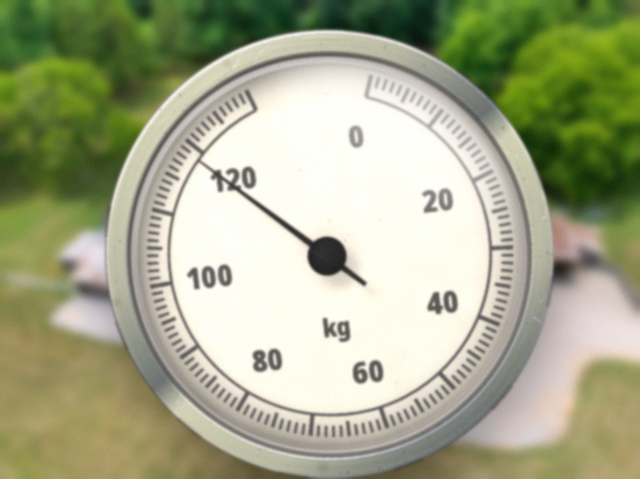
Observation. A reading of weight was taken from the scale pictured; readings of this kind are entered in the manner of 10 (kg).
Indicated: 119 (kg)
